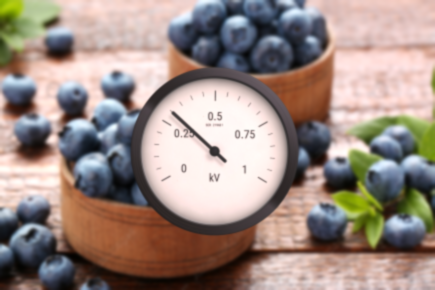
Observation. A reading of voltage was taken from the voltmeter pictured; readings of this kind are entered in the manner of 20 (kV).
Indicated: 0.3 (kV)
